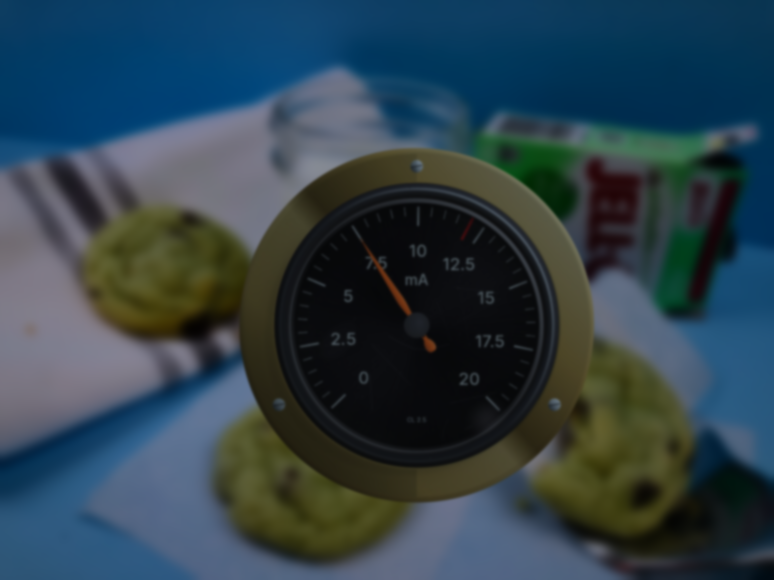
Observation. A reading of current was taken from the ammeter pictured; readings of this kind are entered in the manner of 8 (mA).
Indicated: 7.5 (mA)
